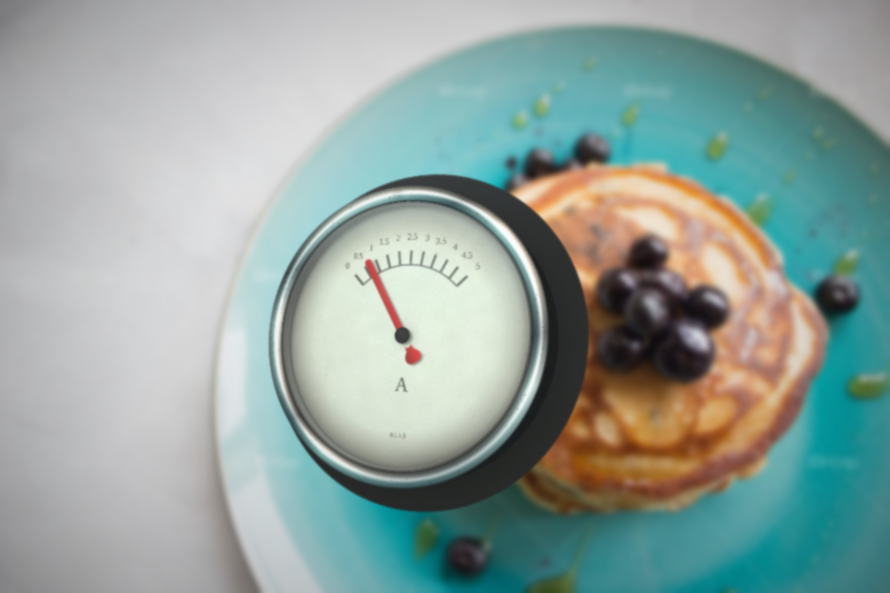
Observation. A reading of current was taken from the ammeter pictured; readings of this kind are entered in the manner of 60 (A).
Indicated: 0.75 (A)
